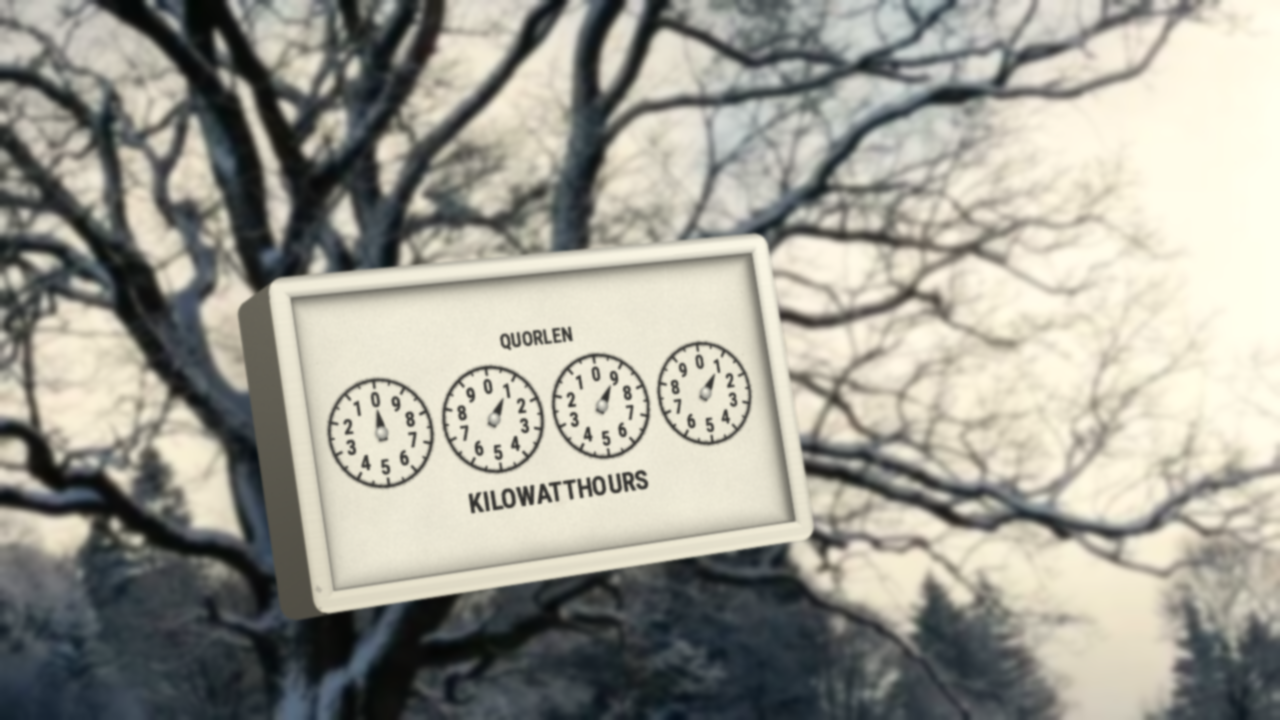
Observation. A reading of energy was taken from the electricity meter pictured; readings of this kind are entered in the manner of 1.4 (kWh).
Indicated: 91 (kWh)
